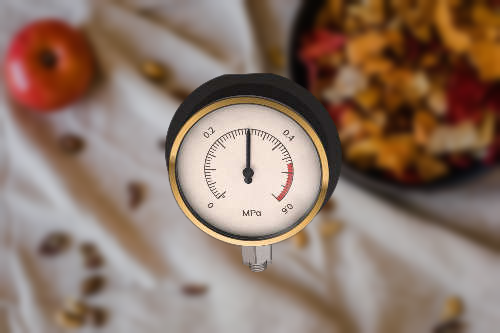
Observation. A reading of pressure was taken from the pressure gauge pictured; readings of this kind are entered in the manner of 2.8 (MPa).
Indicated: 0.3 (MPa)
